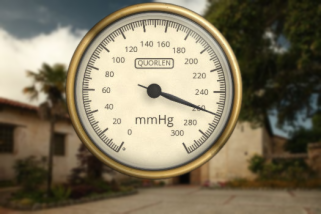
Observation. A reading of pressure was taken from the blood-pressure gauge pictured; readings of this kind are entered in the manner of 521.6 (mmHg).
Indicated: 260 (mmHg)
